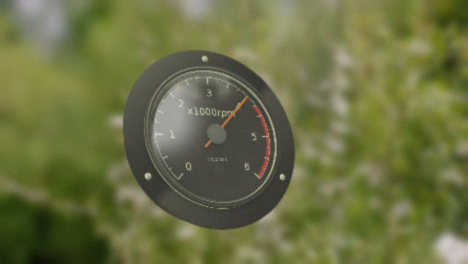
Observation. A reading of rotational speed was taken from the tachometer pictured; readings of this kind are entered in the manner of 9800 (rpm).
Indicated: 4000 (rpm)
